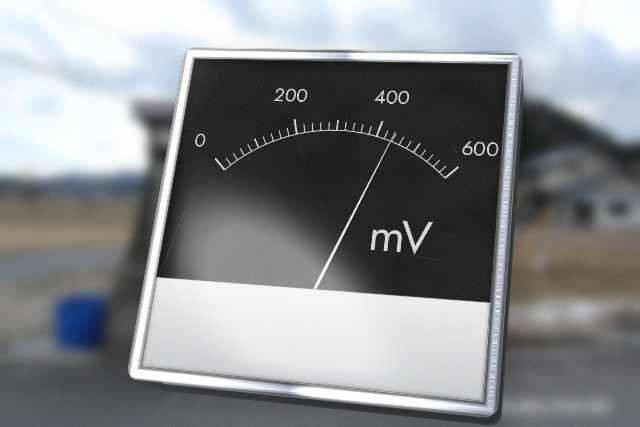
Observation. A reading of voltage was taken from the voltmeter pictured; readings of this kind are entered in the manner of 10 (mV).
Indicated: 440 (mV)
